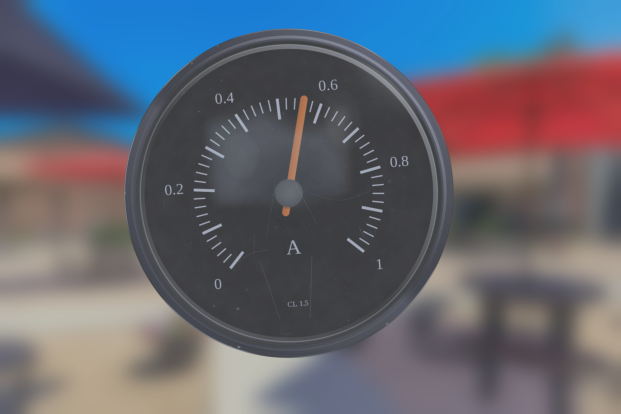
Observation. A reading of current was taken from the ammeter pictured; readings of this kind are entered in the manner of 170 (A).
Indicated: 0.56 (A)
